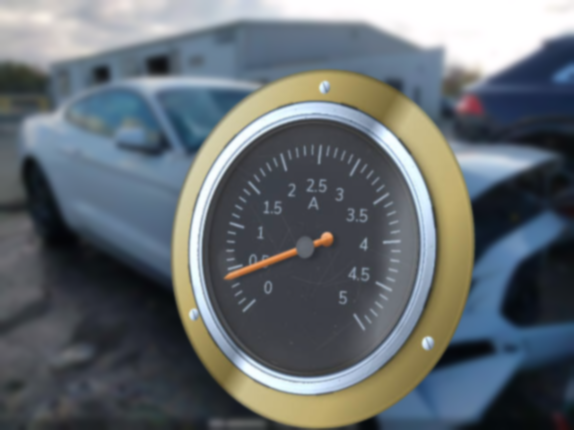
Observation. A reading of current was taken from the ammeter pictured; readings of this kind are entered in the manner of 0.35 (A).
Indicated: 0.4 (A)
